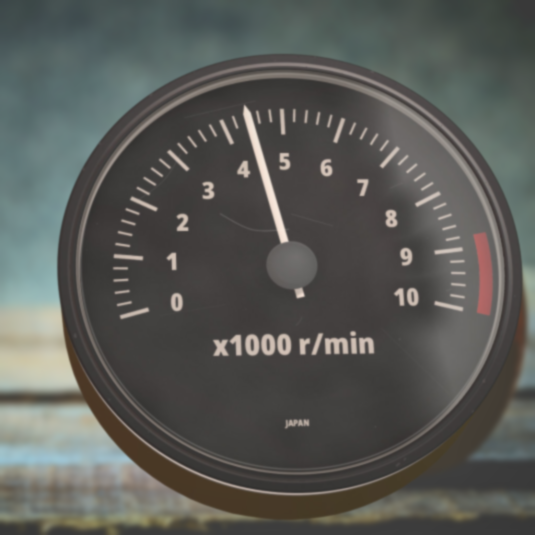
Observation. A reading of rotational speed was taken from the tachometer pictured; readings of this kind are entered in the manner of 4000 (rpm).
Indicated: 4400 (rpm)
